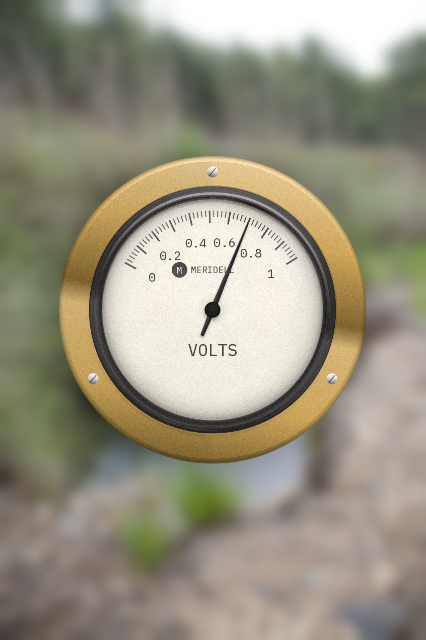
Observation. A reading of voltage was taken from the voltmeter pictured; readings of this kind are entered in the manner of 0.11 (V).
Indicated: 0.7 (V)
